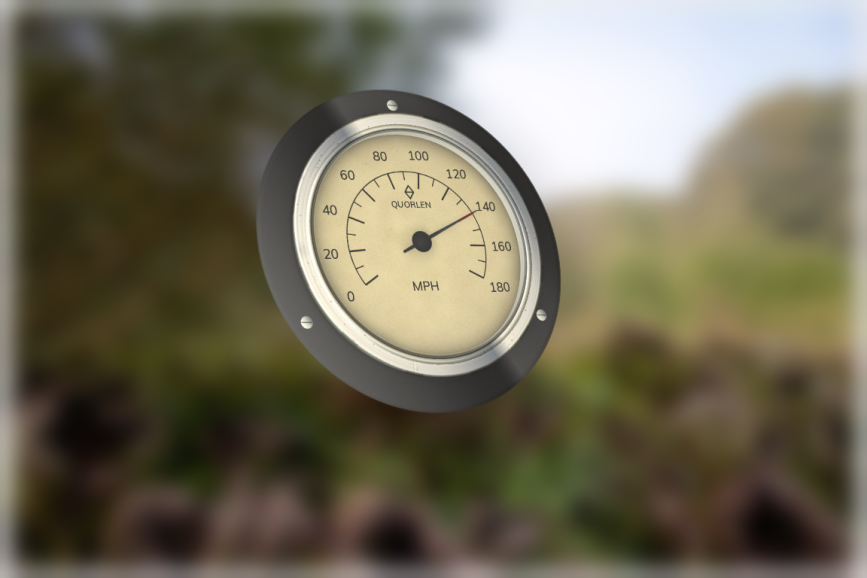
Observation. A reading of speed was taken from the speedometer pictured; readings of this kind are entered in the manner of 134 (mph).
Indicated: 140 (mph)
